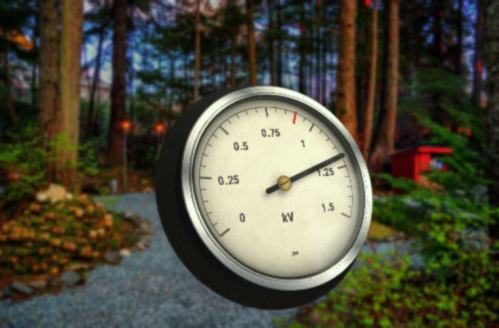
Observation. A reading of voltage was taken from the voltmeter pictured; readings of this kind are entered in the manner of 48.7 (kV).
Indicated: 1.2 (kV)
